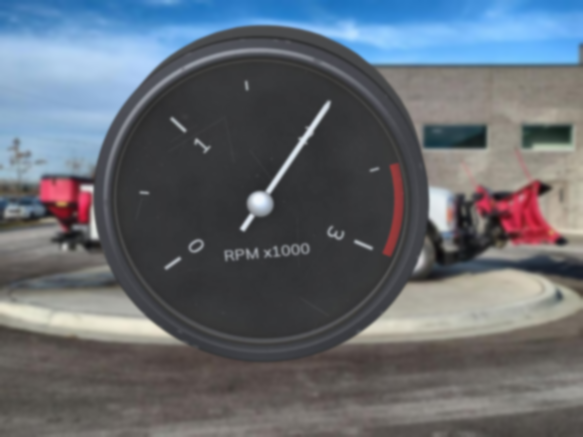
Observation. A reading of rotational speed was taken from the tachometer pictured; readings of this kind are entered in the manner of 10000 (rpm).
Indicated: 2000 (rpm)
